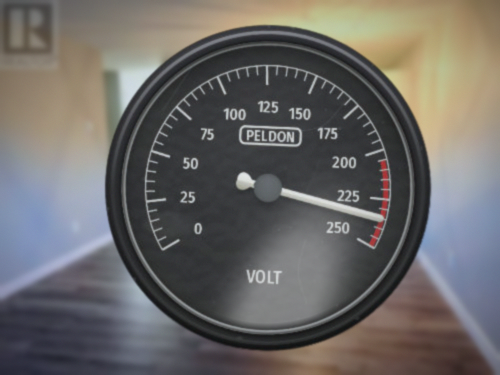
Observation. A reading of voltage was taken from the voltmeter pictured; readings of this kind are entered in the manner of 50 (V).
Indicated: 235 (V)
